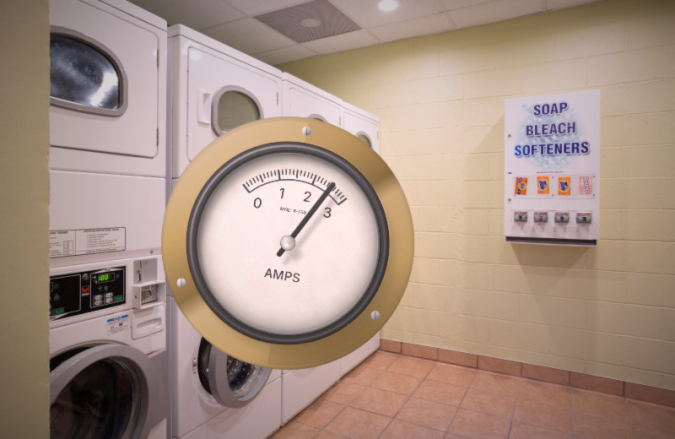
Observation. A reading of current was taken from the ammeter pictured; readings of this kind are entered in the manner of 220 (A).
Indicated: 2.5 (A)
